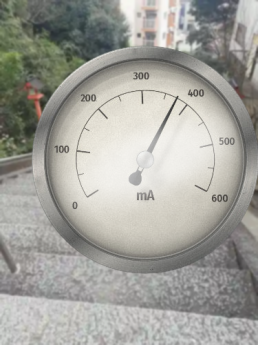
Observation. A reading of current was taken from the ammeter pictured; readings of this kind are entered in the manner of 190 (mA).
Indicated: 375 (mA)
